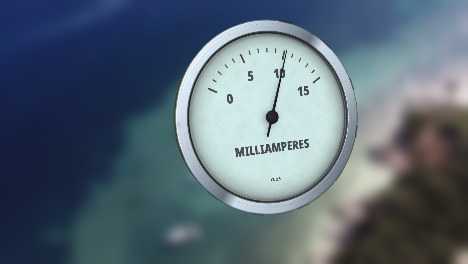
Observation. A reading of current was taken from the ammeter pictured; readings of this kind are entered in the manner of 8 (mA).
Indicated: 10 (mA)
